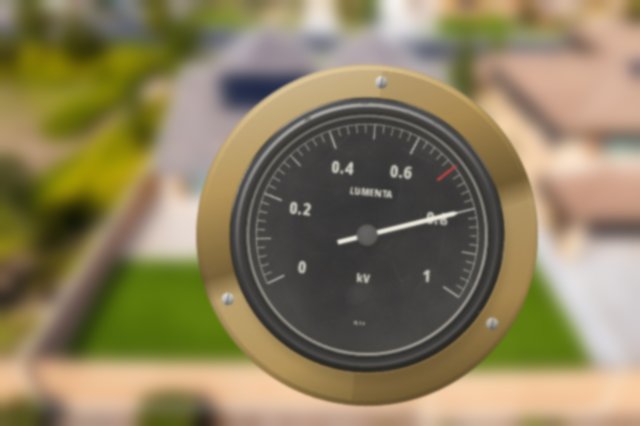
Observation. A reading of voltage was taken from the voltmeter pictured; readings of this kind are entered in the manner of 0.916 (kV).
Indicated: 0.8 (kV)
